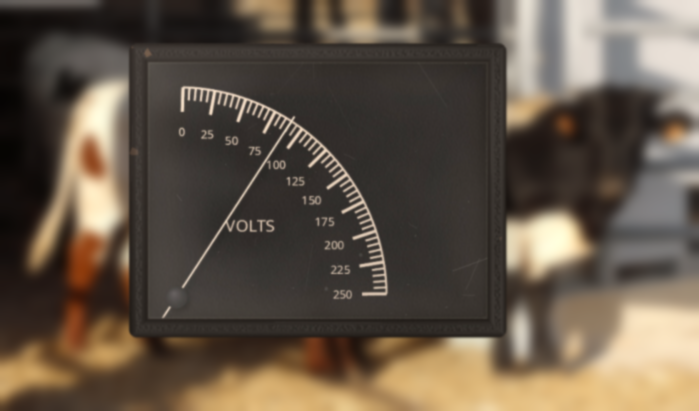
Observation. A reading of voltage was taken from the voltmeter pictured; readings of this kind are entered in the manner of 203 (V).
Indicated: 90 (V)
